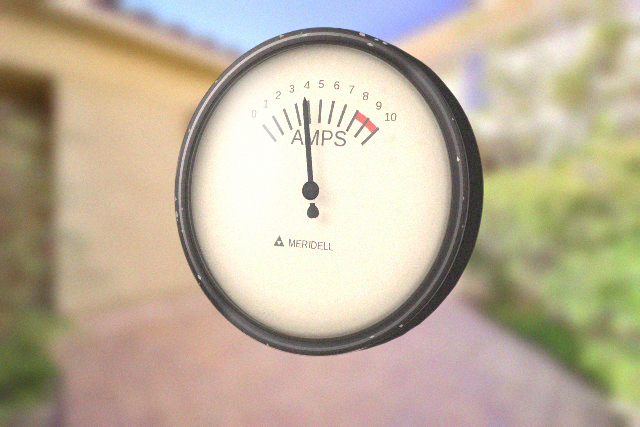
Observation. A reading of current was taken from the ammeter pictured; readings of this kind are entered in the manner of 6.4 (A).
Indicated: 4 (A)
